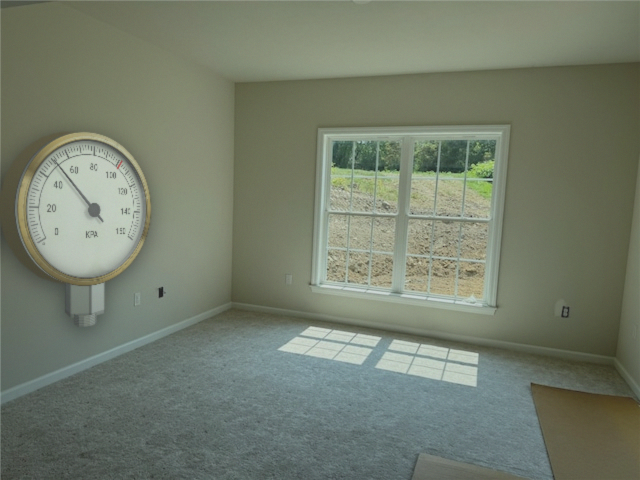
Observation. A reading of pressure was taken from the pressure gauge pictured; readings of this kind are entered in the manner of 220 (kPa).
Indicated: 50 (kPa)
